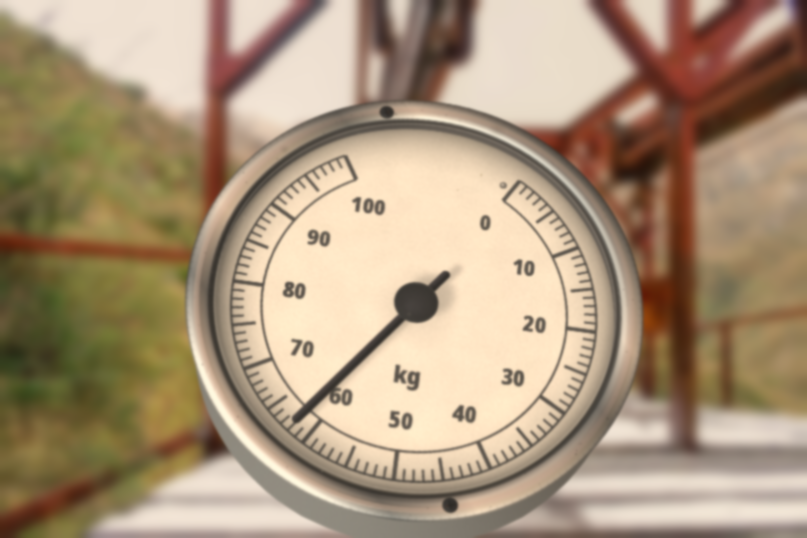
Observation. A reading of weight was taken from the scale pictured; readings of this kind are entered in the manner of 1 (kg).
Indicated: 62 (kg)
